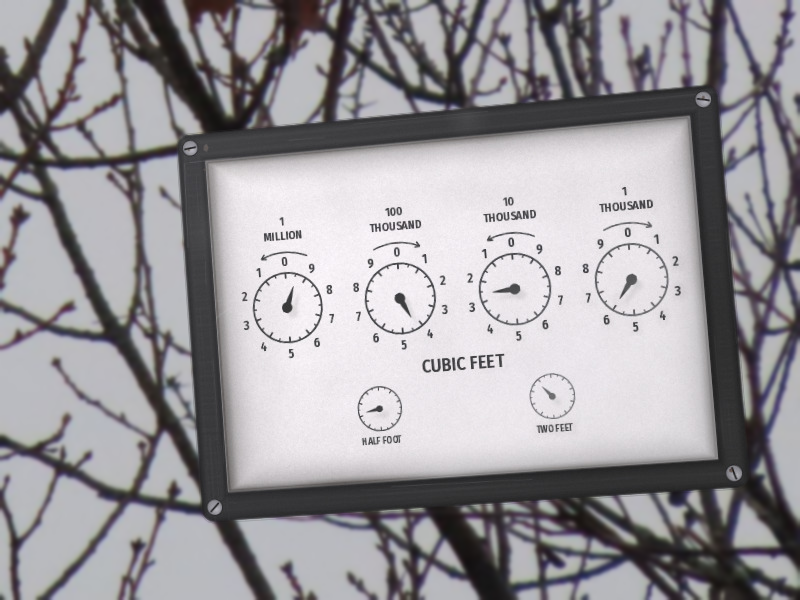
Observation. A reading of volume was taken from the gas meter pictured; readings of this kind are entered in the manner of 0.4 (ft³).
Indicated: 942600 (ft³)
